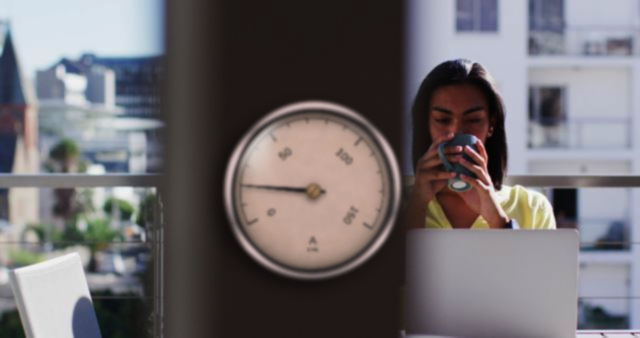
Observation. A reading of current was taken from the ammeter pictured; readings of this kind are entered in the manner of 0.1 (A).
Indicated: 20 (A)
